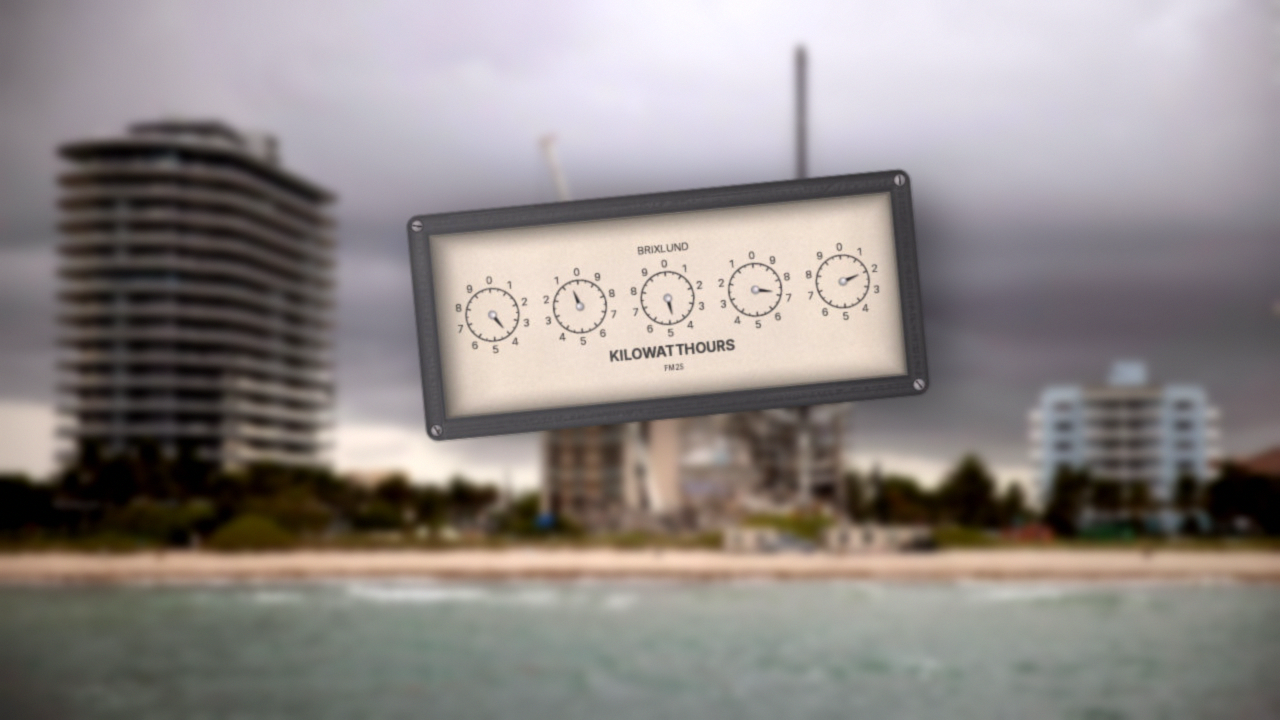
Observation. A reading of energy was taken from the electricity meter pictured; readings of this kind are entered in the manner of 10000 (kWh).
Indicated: 40472 (kWh)
